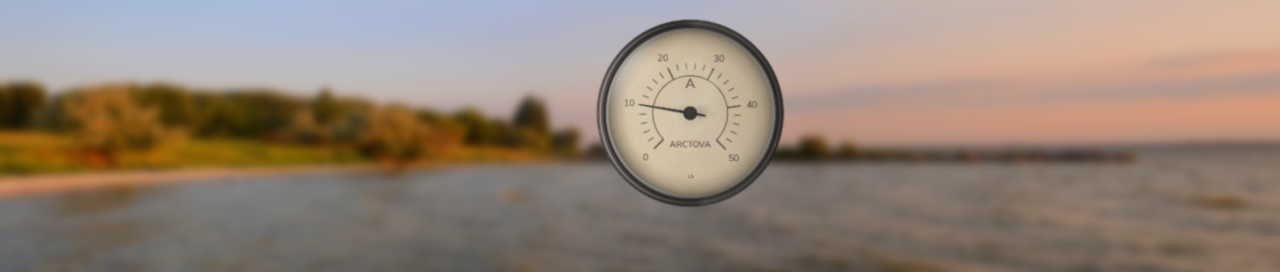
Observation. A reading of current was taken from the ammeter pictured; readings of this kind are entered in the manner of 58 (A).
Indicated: 10 (A)
